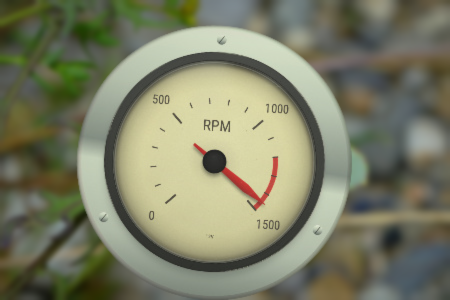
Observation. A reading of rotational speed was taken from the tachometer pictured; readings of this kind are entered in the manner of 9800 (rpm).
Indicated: 1450 (rpm)
